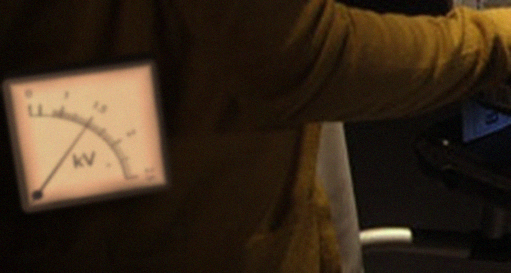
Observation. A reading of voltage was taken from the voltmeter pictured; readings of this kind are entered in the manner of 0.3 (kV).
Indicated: 1.5 (kV)
